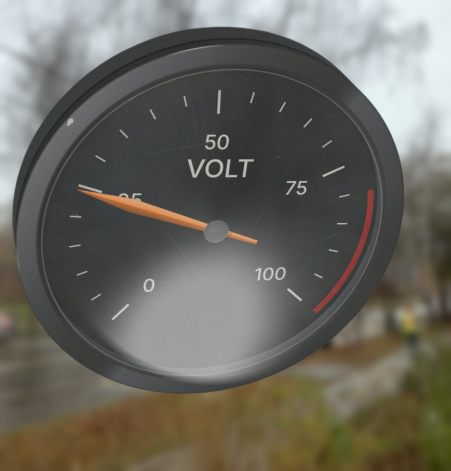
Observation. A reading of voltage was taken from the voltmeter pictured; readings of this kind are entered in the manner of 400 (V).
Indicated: 25 (V)
